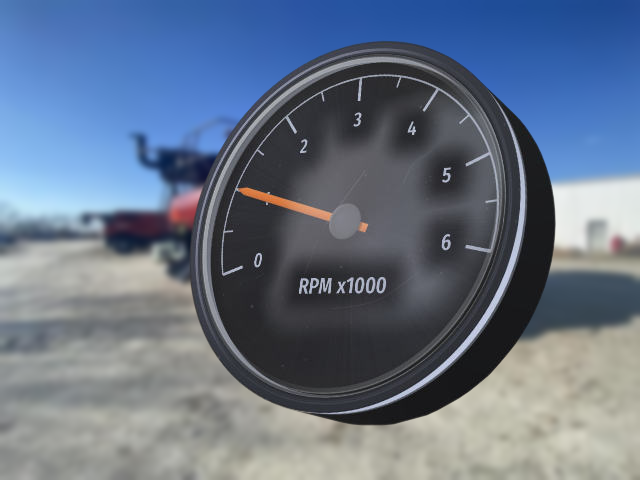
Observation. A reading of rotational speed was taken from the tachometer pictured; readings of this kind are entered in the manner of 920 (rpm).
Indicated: 1000 (rpm)
